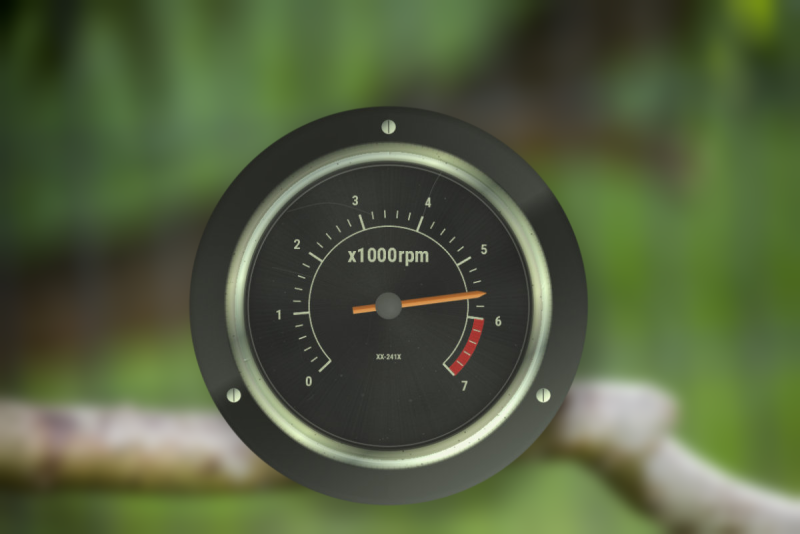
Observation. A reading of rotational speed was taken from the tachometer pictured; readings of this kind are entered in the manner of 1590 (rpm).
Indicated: 5600 (rpm)
